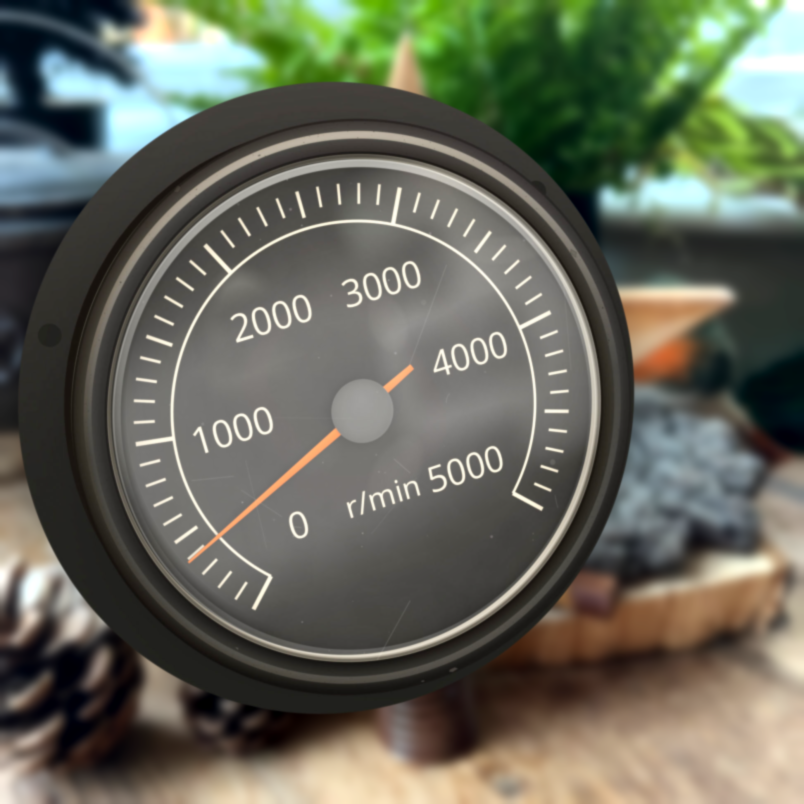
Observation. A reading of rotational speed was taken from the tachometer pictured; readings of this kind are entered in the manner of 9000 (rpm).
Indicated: 400 (rpm)
